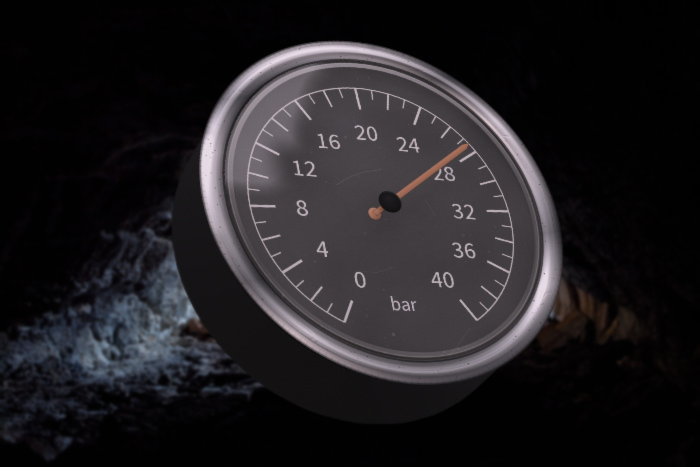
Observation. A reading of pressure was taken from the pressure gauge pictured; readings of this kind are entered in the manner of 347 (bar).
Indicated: 27.5 (bar)
